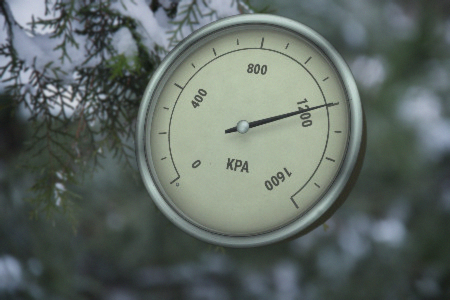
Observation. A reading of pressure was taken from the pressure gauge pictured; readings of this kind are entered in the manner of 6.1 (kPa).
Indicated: 1200 (kPa)
